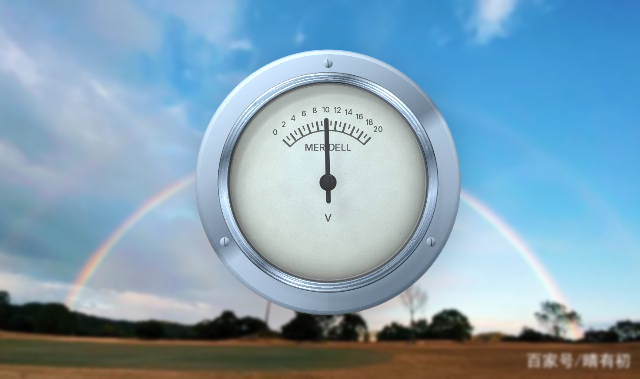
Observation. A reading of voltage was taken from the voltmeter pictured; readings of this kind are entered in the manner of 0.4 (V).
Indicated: 10 (V)
